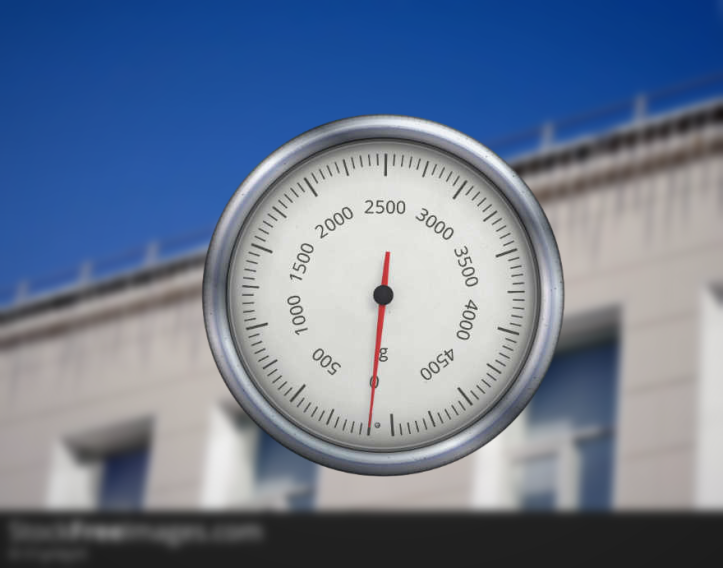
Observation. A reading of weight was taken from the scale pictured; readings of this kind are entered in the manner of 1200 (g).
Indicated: 0 (g)
